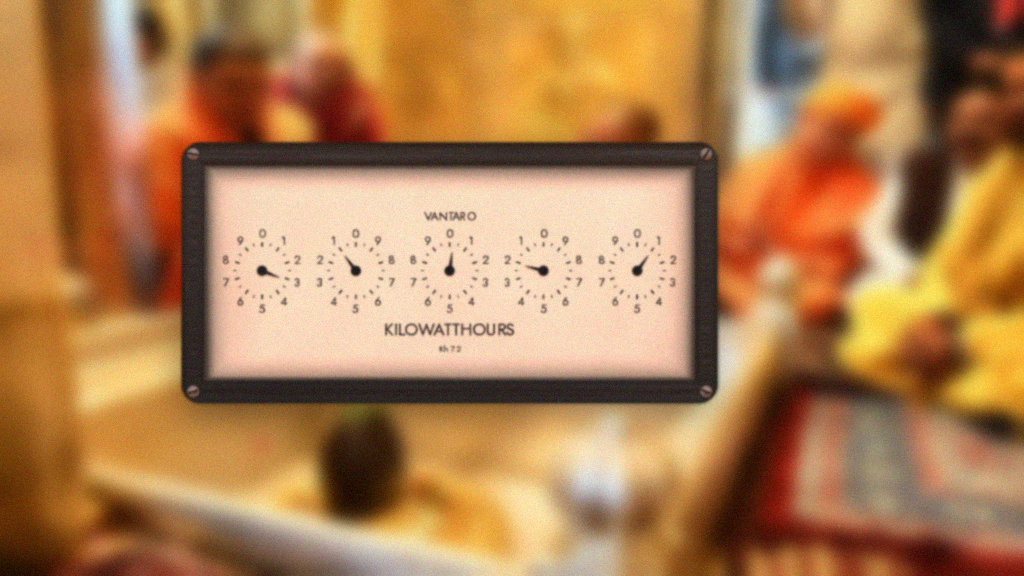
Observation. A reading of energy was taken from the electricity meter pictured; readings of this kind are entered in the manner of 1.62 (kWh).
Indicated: 31021 (kWh)
